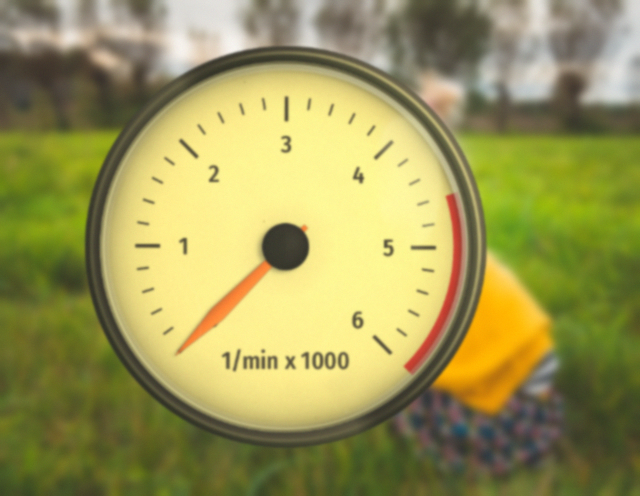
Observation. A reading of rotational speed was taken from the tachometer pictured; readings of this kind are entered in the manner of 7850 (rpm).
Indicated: 0 (rpm)
